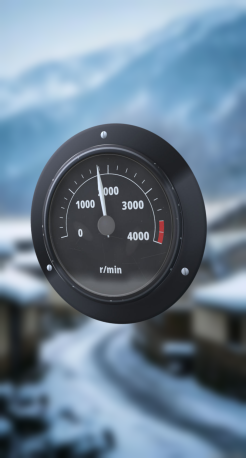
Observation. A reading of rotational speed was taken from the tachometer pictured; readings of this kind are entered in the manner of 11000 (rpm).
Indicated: 1800 (rpm)
